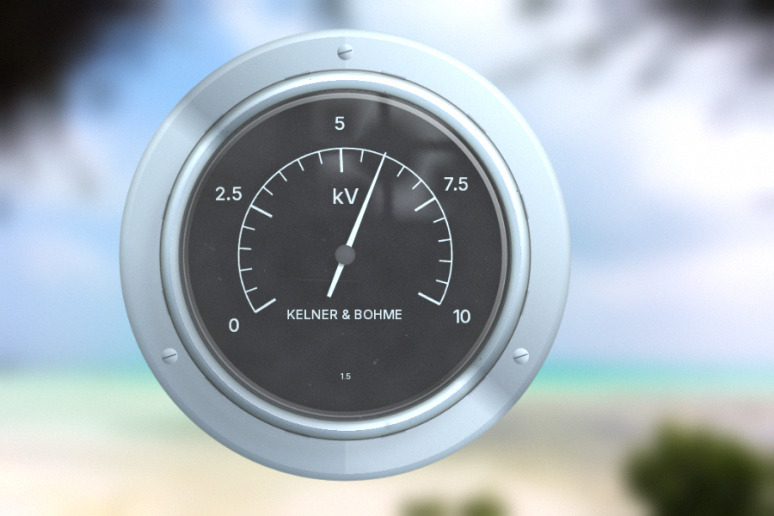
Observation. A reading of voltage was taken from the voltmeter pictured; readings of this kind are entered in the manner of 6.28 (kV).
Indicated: 6 (kV)
